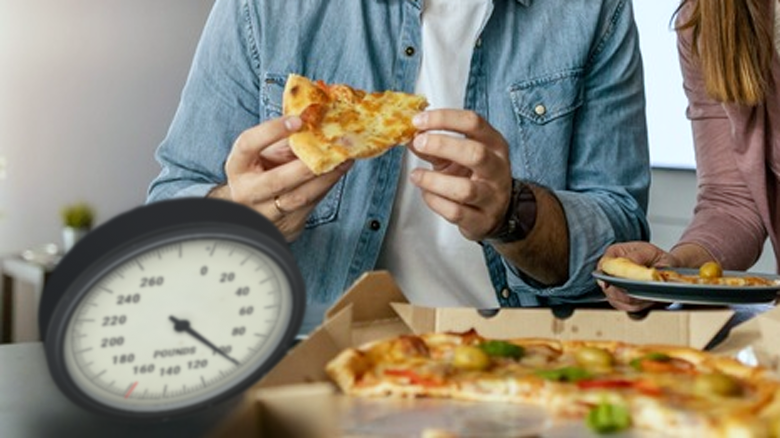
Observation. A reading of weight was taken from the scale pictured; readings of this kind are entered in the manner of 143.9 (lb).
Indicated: 100 (lb)
